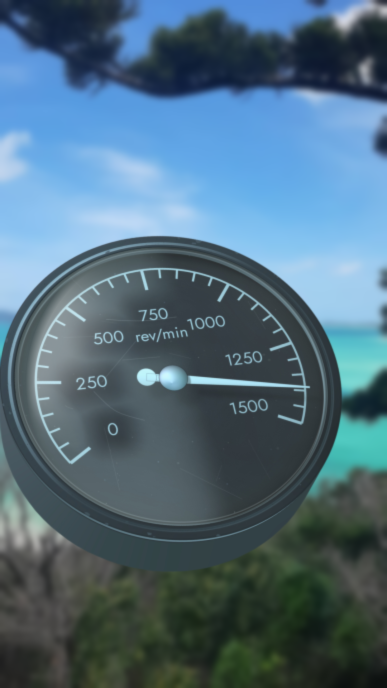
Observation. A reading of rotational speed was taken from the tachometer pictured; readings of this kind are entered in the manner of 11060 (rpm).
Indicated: 1400 (rpm)
